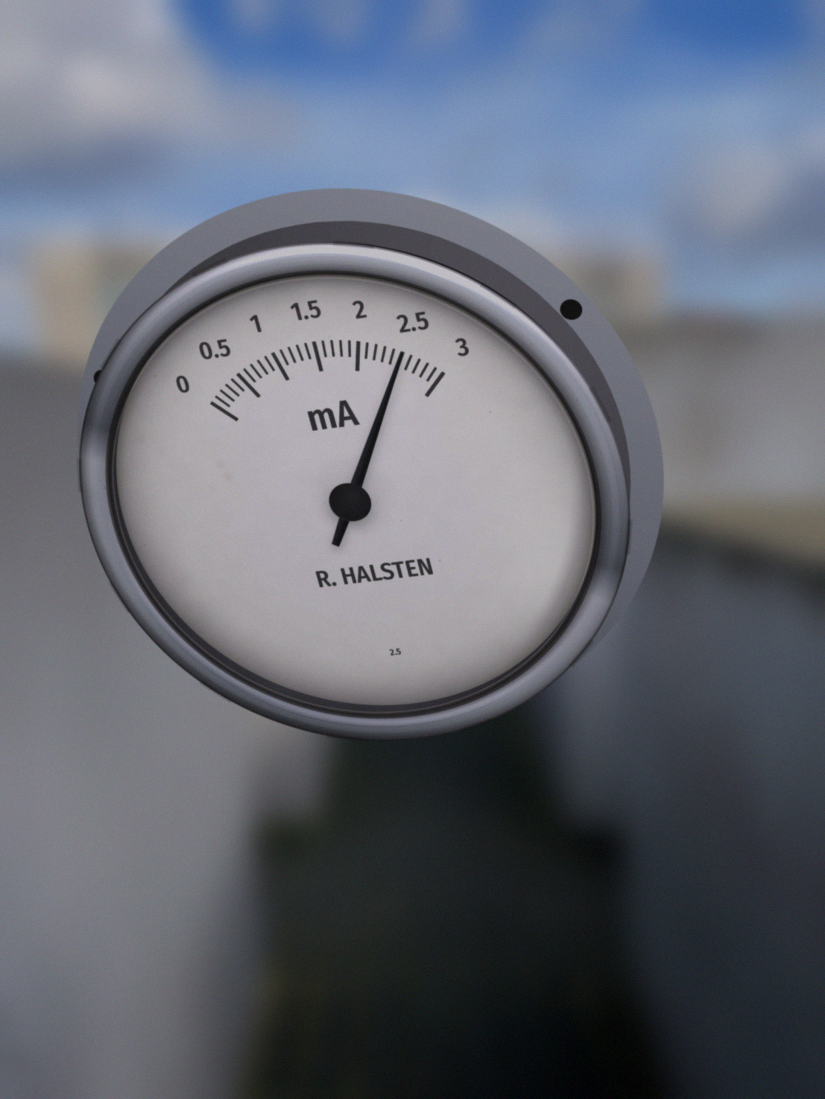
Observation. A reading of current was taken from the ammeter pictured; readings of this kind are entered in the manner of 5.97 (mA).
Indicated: 2.5 (mA)
